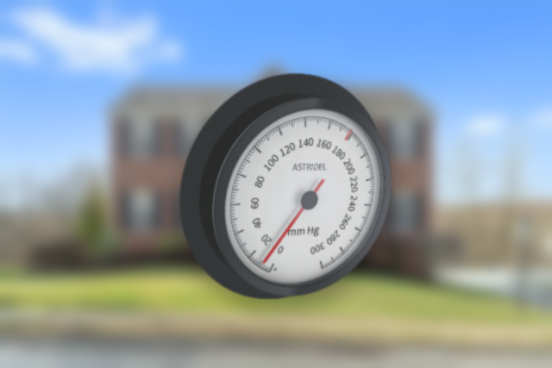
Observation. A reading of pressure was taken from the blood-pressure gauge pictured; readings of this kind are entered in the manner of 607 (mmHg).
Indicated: 10 (mmHg)
